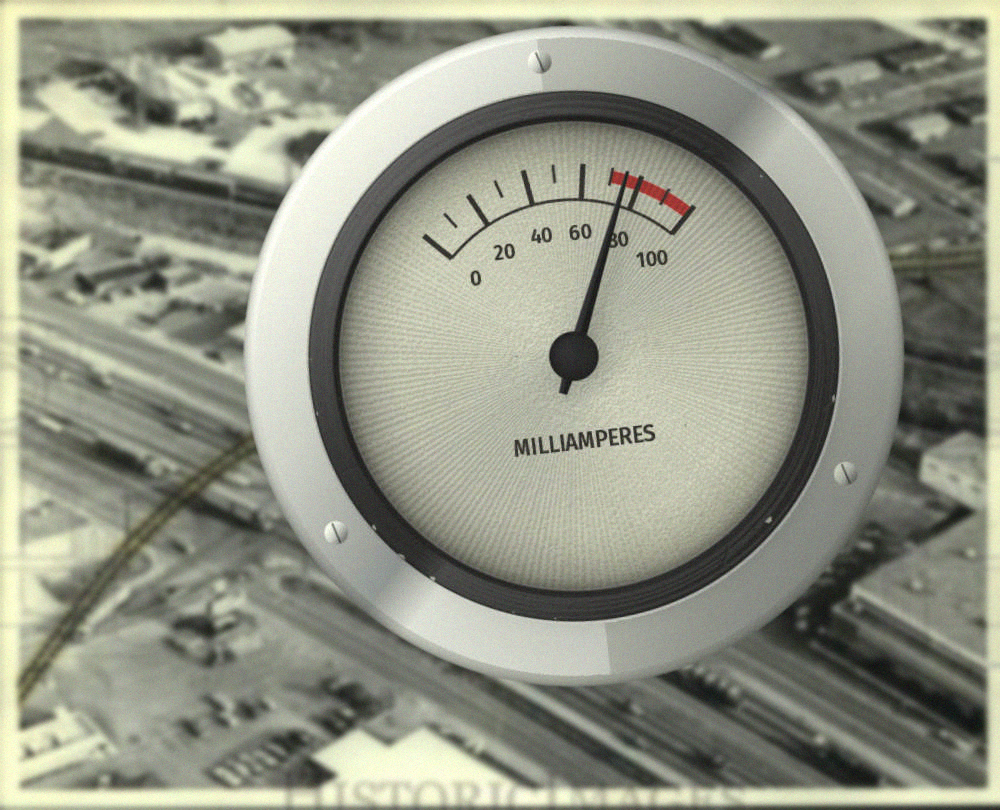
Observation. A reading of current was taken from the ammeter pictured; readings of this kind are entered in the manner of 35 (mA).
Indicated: 75 (mA)
